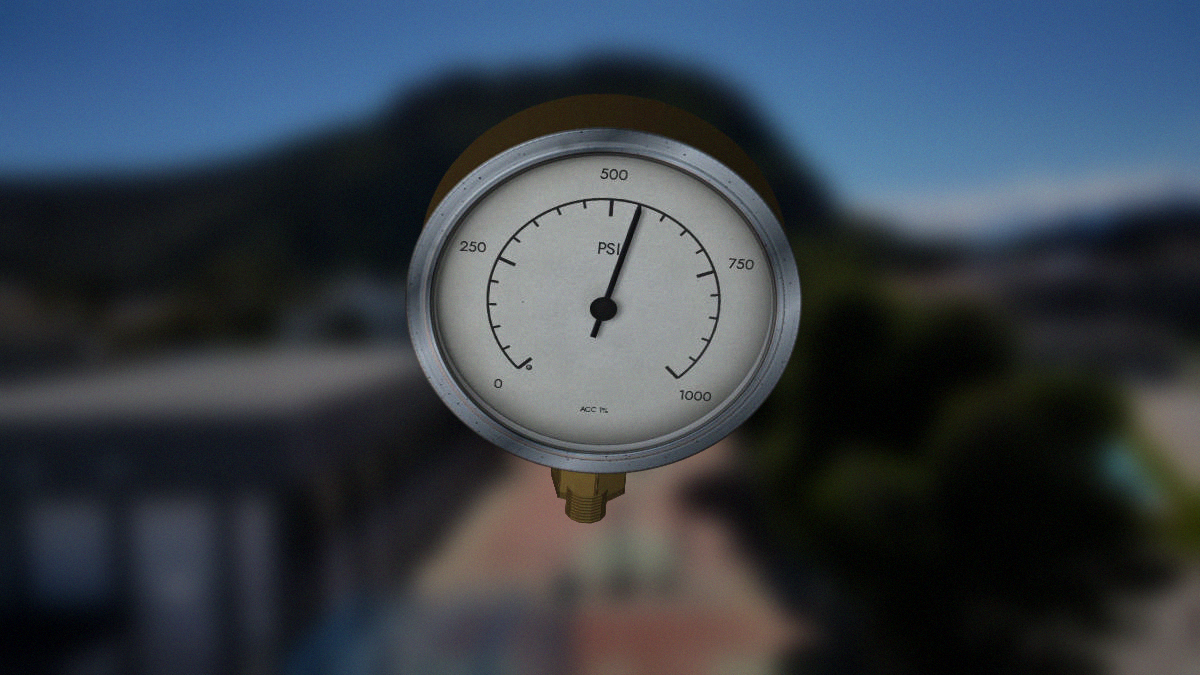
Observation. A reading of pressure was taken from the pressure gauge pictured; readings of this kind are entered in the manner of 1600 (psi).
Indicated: 550 (psi)
